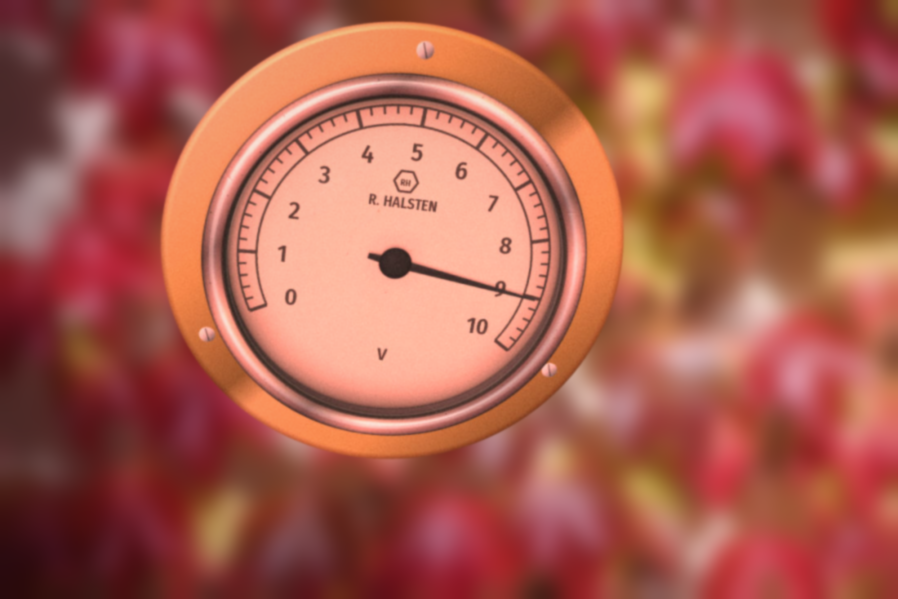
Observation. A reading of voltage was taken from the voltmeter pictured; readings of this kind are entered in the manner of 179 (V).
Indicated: 9 (V)
